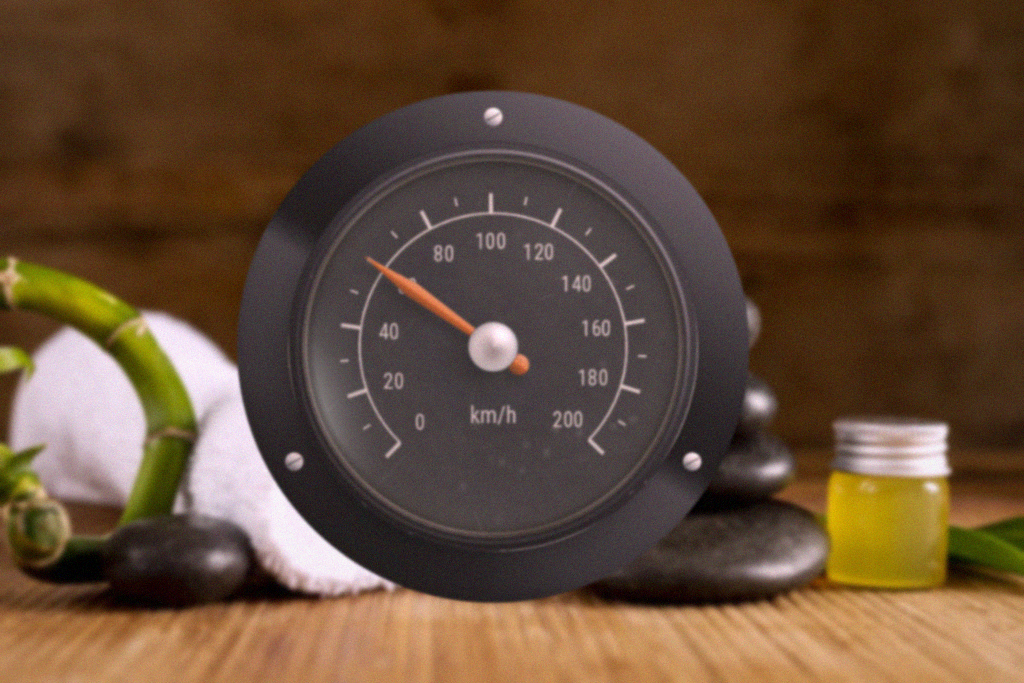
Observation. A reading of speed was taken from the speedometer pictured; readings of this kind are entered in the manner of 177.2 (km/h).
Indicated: 60 (km/h)
